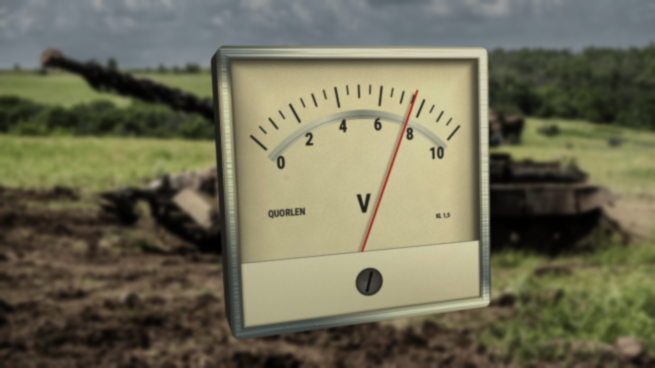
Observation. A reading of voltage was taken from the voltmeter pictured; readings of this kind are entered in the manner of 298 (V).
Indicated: 7.5 (V)
